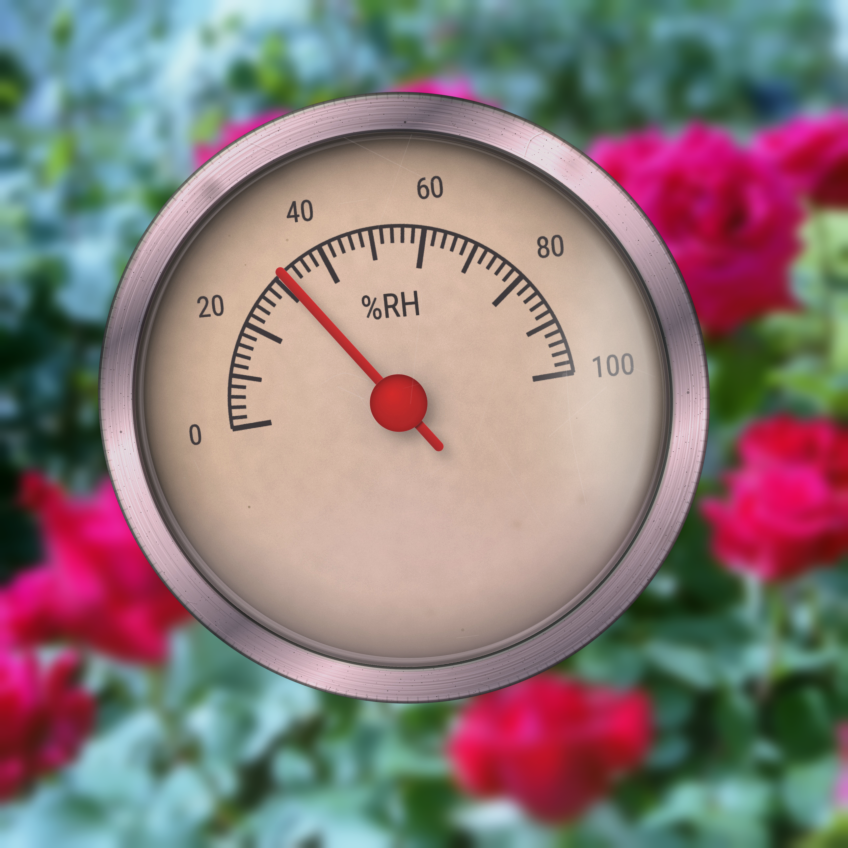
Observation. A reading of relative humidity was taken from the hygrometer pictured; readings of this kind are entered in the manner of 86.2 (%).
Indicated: 32 (%)
